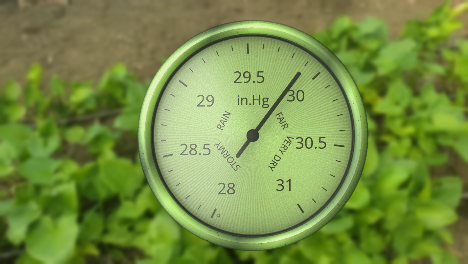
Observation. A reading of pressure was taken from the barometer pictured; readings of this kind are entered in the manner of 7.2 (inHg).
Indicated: 29.9 (inHg)
